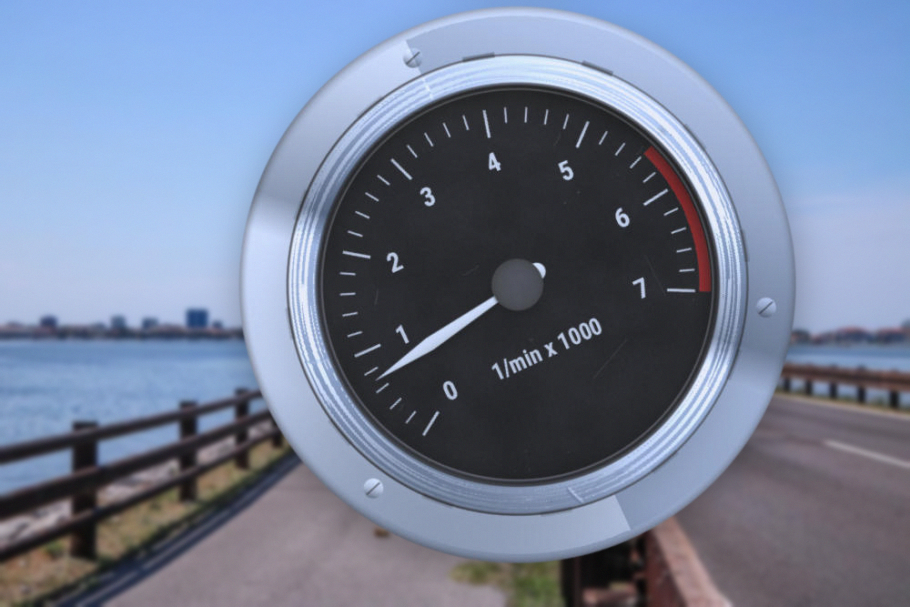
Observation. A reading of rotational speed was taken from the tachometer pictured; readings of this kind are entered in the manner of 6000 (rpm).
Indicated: 700 (rpm)
